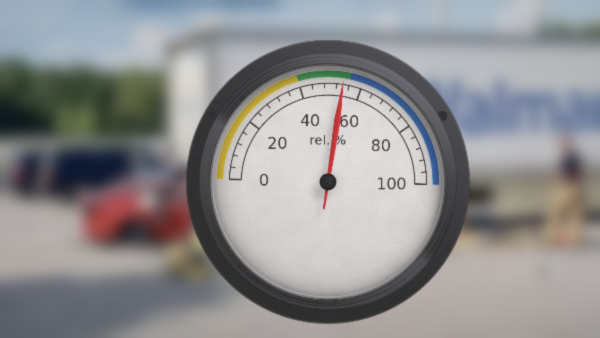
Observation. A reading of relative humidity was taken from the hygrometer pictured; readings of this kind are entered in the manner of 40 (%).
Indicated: 54 (%)
